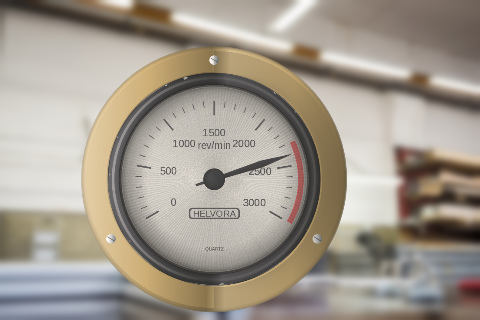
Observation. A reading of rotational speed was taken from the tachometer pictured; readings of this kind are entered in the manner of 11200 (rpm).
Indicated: 2400 (rpm)
